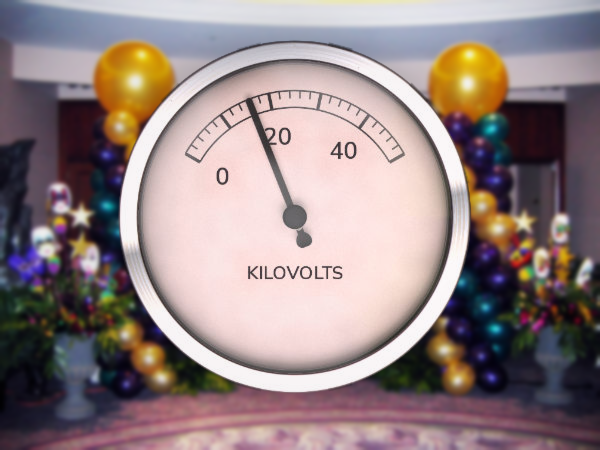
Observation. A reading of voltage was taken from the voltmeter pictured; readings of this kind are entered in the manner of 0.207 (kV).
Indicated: 16 (kV)
